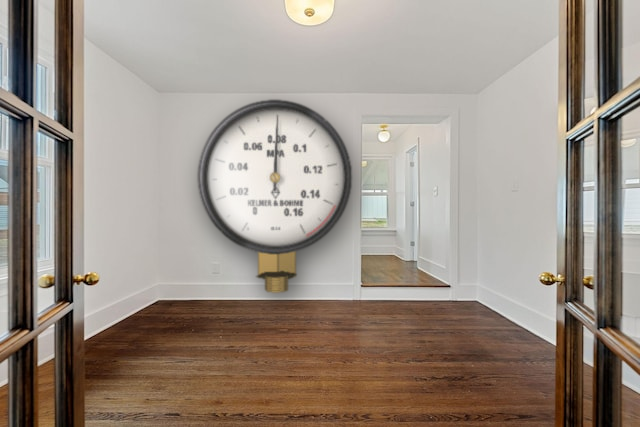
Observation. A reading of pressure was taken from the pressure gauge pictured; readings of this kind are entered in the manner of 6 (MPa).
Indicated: 0.08 (MPa)
